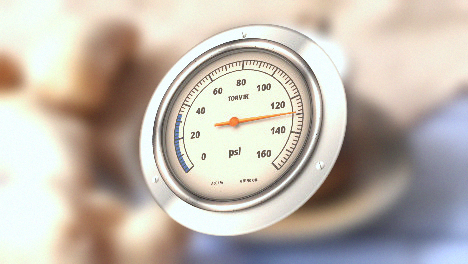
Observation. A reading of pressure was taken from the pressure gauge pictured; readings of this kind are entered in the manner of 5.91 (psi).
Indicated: 130 (psi)
